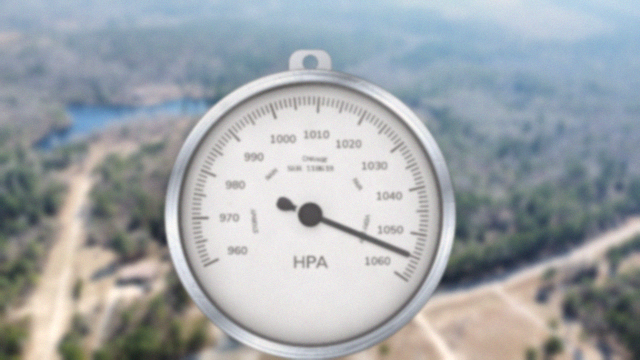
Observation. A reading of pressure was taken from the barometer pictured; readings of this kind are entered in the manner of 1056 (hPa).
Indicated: 1055 (hPa)
